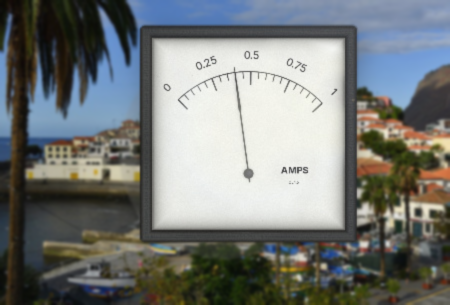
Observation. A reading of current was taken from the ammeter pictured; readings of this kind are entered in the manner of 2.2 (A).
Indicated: 0.4 (A)
